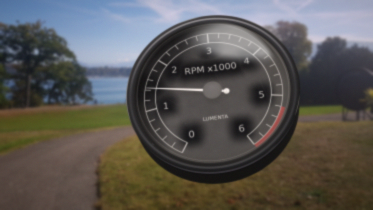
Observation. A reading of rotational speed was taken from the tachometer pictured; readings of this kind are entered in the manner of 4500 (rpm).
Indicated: 1400 (rpm)
